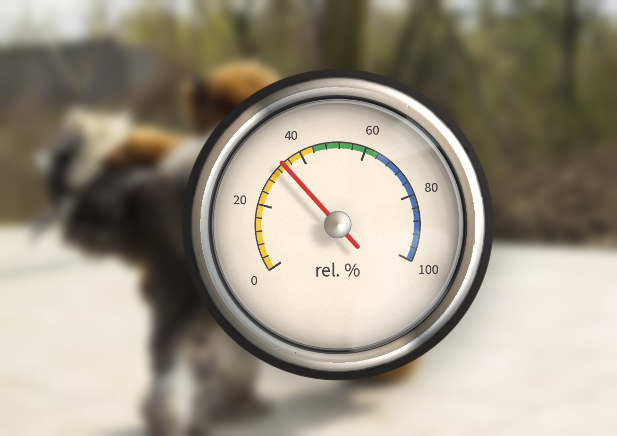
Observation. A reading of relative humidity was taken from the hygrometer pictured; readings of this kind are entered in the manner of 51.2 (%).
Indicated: 34 (%)
